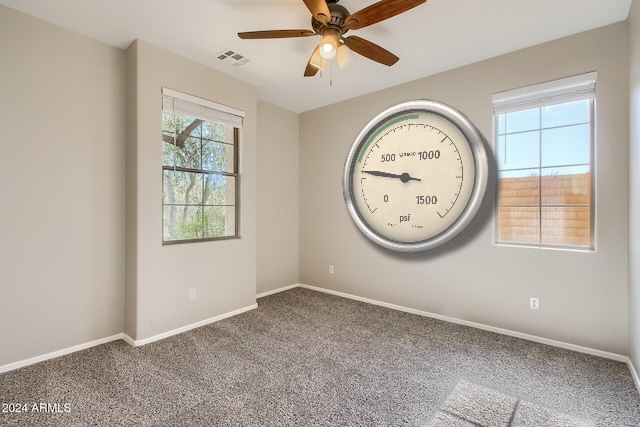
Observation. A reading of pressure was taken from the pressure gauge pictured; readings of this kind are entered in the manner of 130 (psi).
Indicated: 300 (psi)
